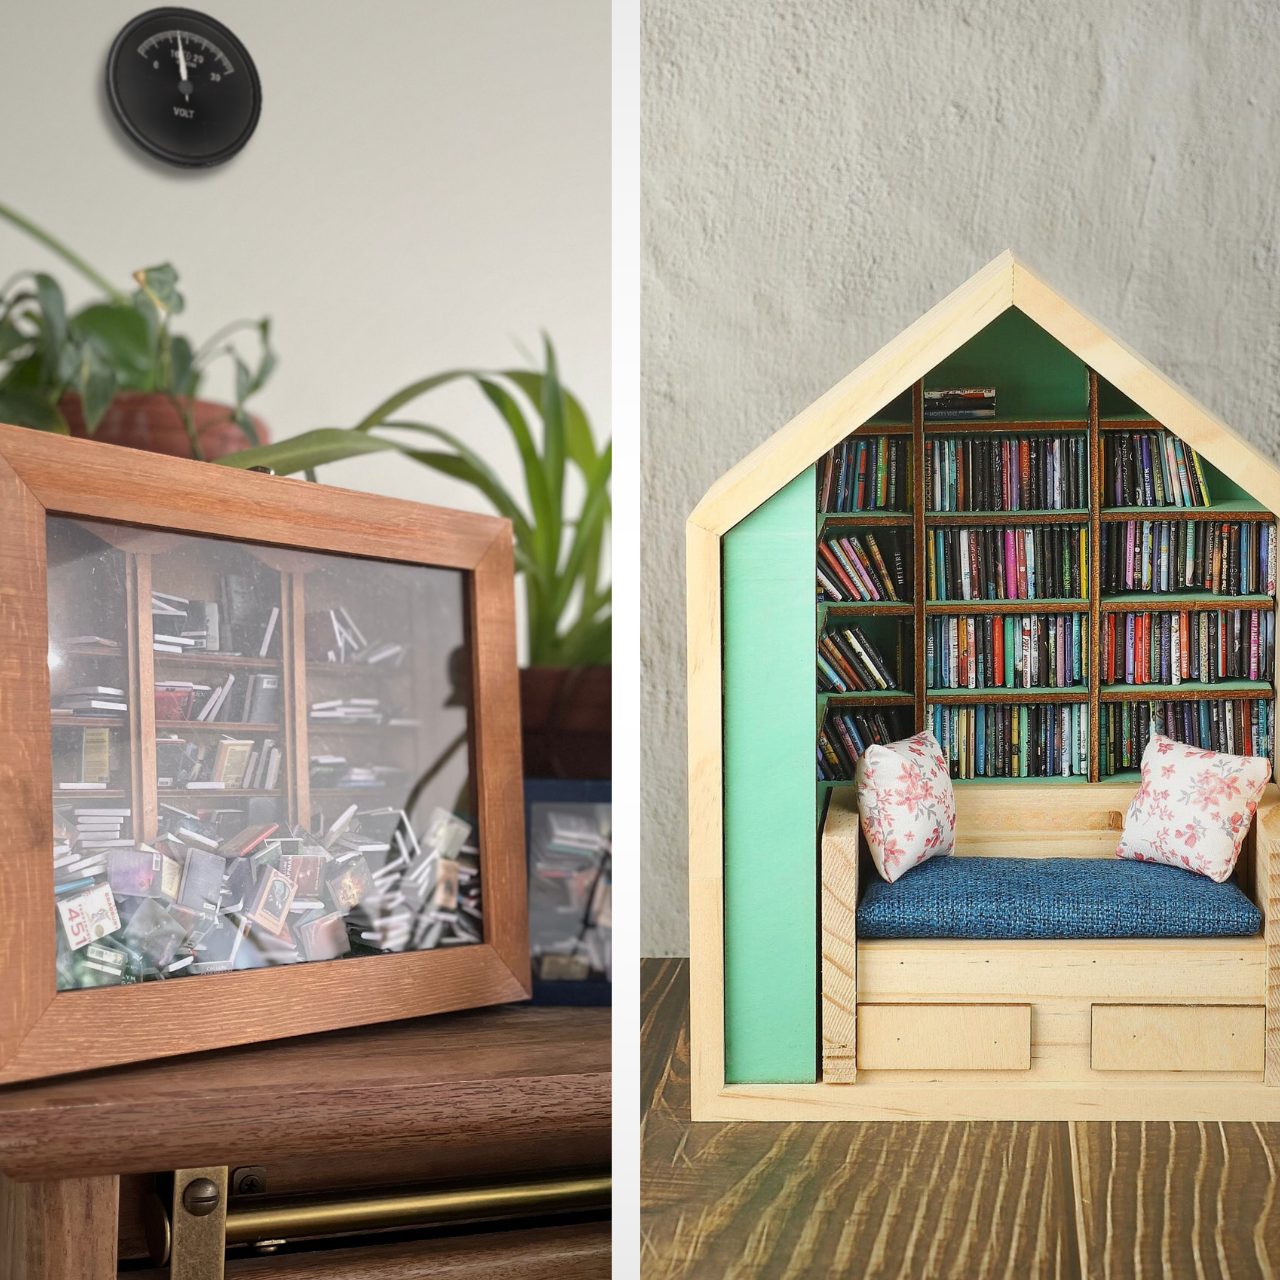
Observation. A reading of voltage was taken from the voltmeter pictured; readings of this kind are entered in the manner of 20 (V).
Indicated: 12.5 (V)
